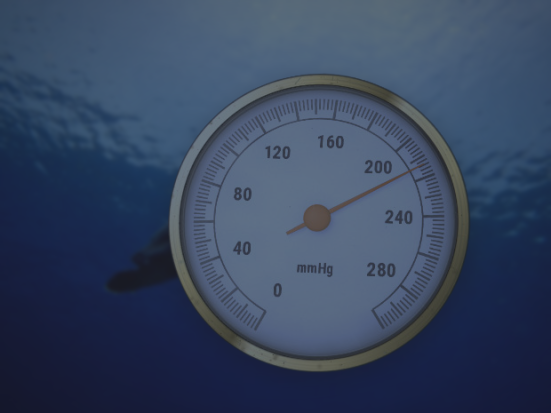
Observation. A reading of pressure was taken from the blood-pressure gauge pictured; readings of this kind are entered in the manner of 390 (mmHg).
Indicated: 214 (mmHg)
